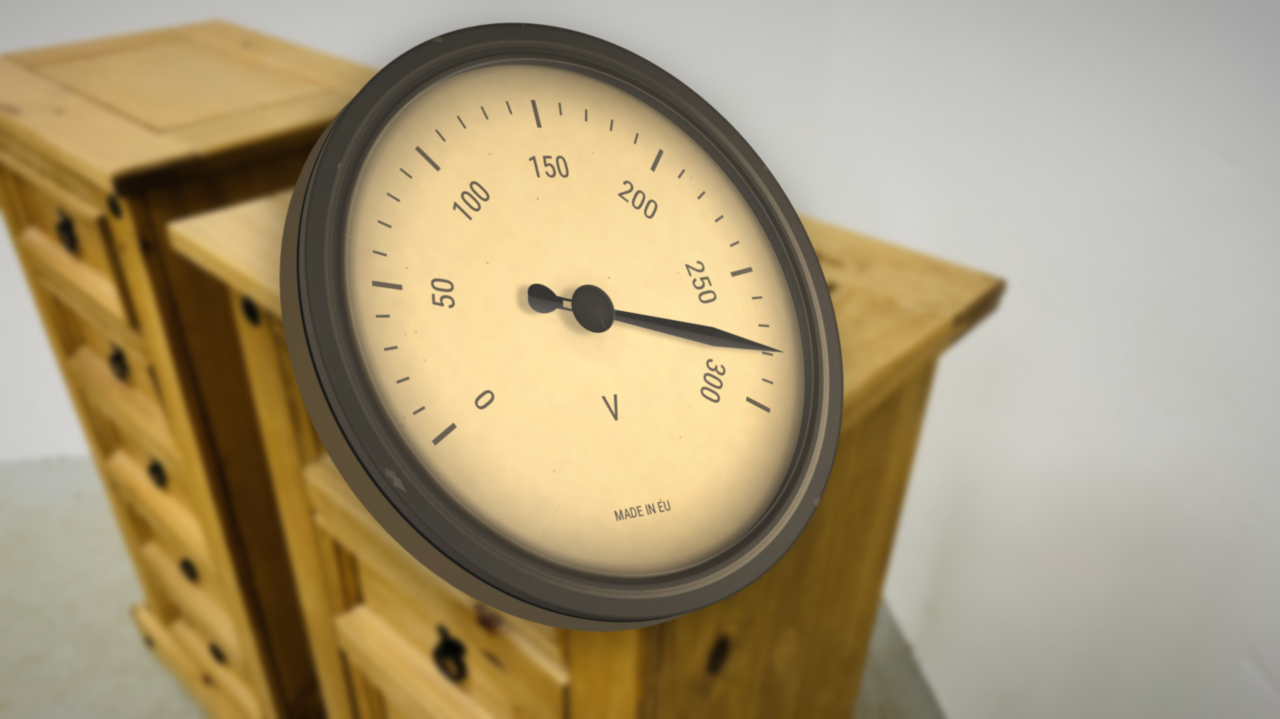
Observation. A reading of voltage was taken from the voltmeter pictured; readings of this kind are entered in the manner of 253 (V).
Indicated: 280 (V)
